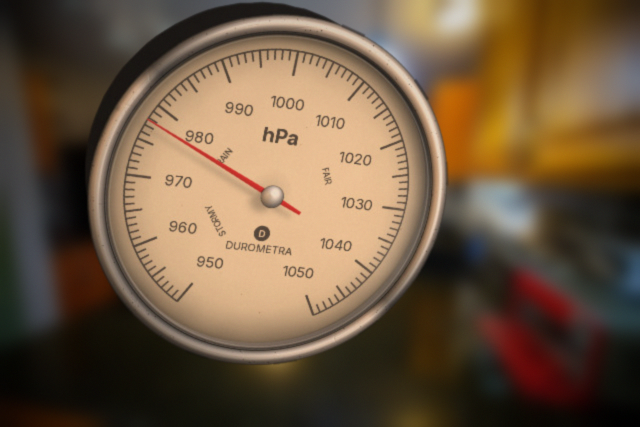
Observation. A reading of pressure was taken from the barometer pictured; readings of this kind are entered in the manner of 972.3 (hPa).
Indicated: 978 (hPa)
